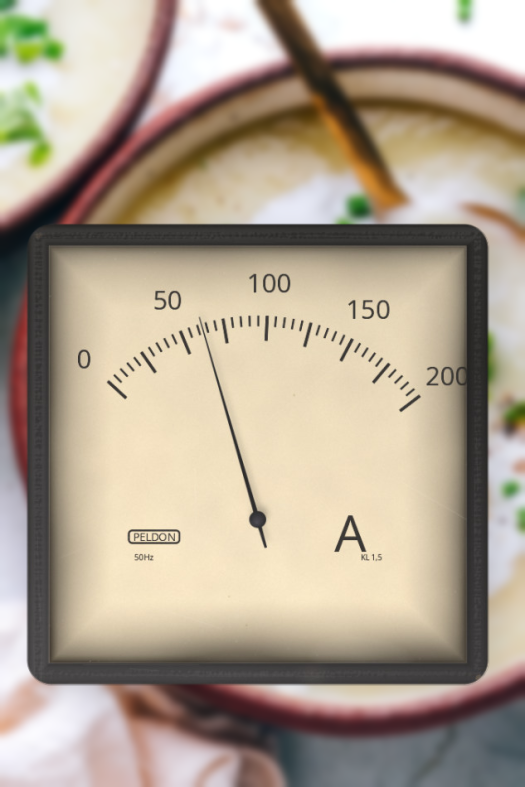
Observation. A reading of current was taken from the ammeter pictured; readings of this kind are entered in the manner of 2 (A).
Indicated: 62.5 (A)
